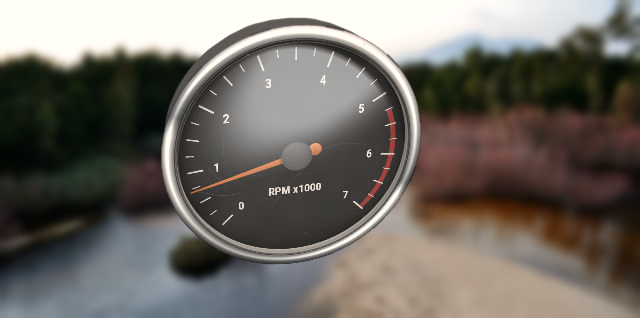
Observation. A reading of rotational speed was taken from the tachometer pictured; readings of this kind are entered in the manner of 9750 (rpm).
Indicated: 750 (rpm)
